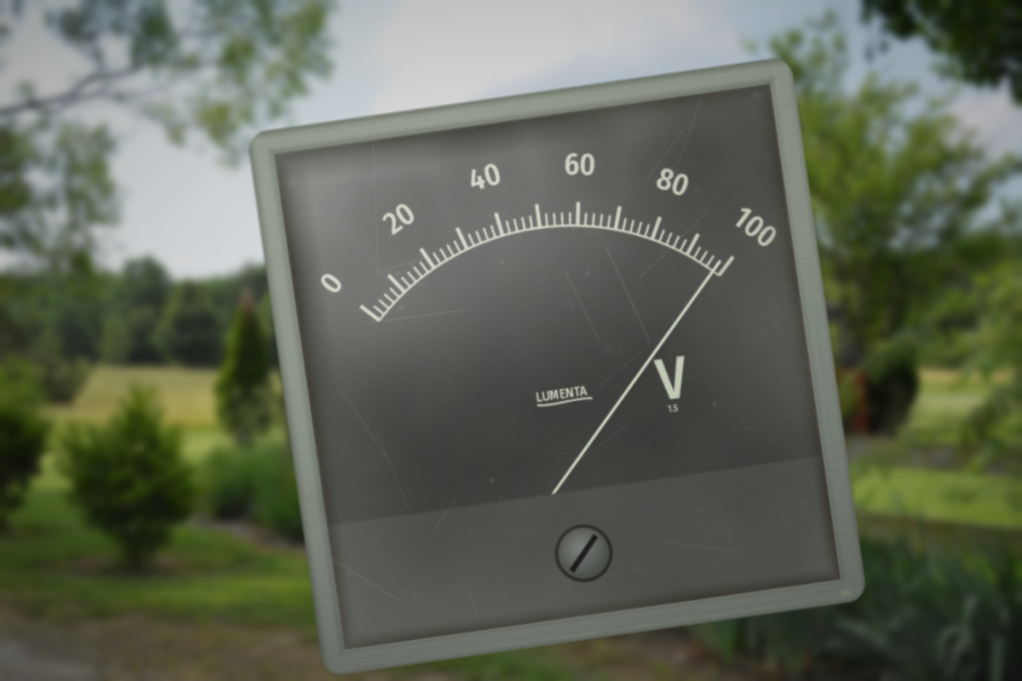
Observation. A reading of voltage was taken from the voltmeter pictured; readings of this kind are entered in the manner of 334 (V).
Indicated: 98 (V)
